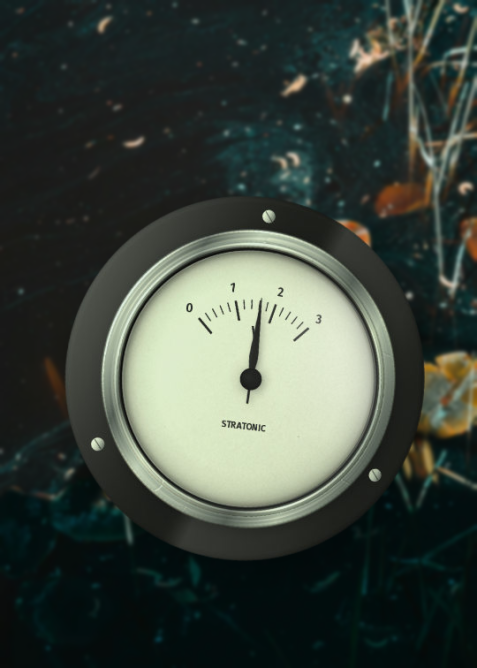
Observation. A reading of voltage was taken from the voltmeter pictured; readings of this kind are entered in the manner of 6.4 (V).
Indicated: 1.6 (V)
